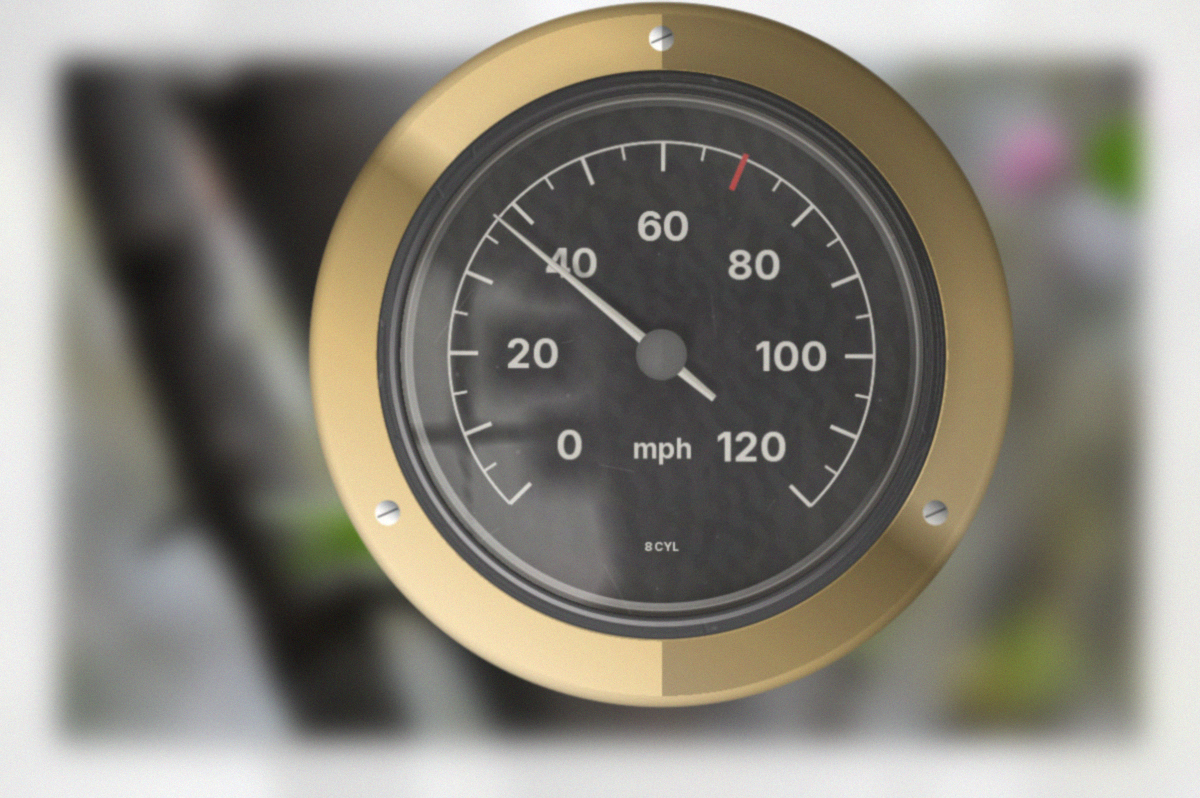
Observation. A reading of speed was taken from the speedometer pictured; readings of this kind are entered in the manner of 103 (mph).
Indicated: 37.5 (mph)
